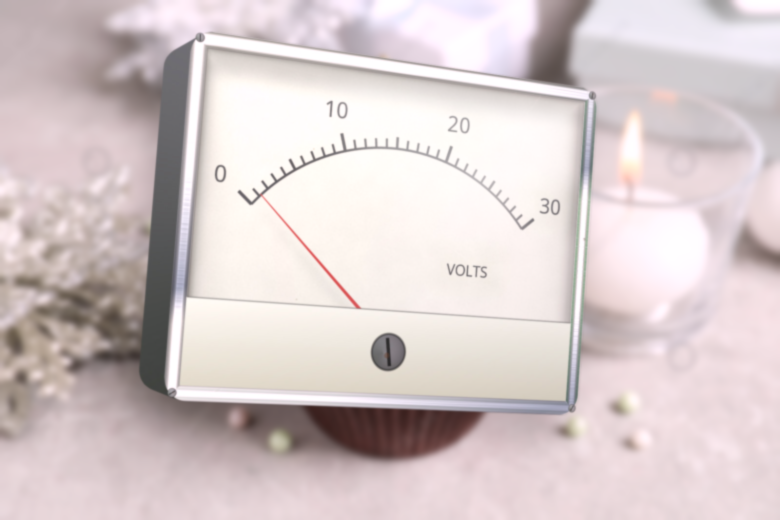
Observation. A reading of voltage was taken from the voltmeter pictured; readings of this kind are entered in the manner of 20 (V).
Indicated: 1 (V)
